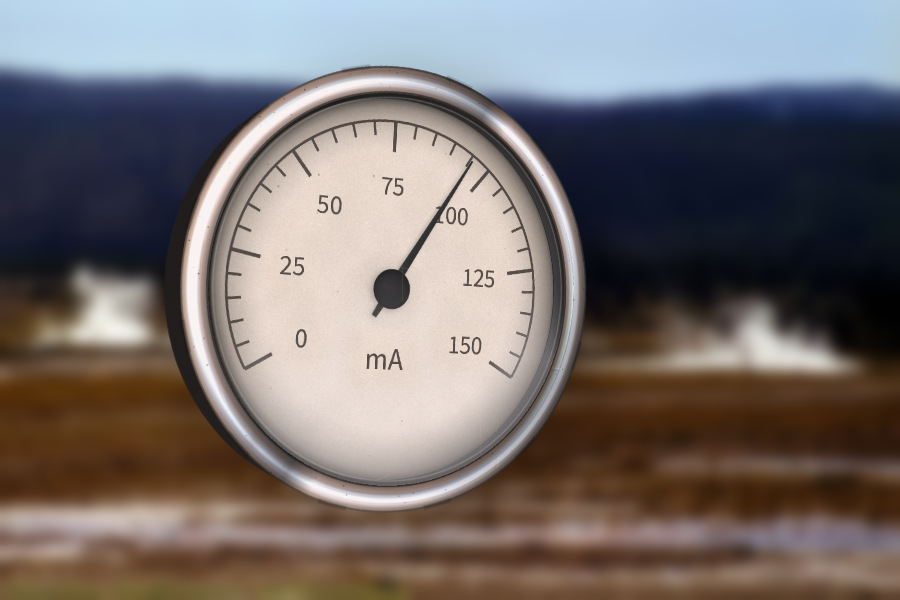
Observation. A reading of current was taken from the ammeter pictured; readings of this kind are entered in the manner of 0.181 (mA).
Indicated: 95 (mA)
